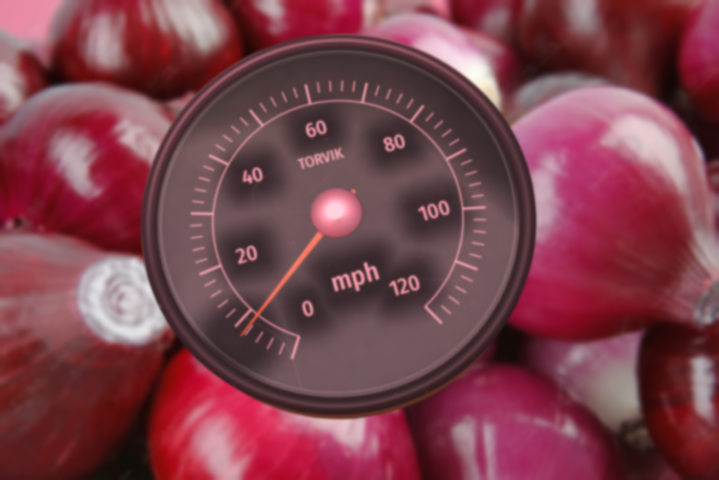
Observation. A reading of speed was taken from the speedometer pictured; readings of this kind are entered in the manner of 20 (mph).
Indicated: 8 (mph)
